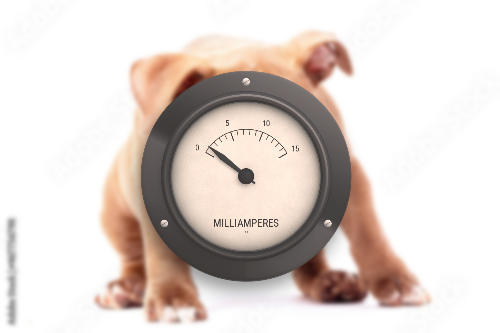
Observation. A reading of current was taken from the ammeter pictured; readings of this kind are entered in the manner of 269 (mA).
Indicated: 1 (mA)
